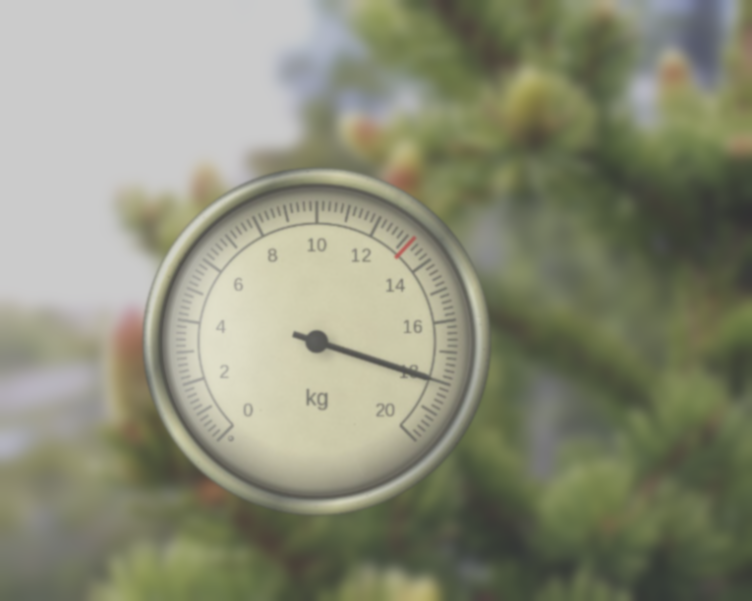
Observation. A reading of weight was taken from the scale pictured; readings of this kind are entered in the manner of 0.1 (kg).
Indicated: 18 (kg)
